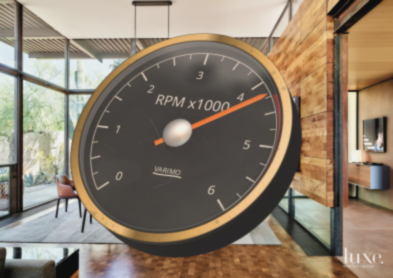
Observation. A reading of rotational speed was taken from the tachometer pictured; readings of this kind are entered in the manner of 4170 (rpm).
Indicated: 4250 (rpm)
